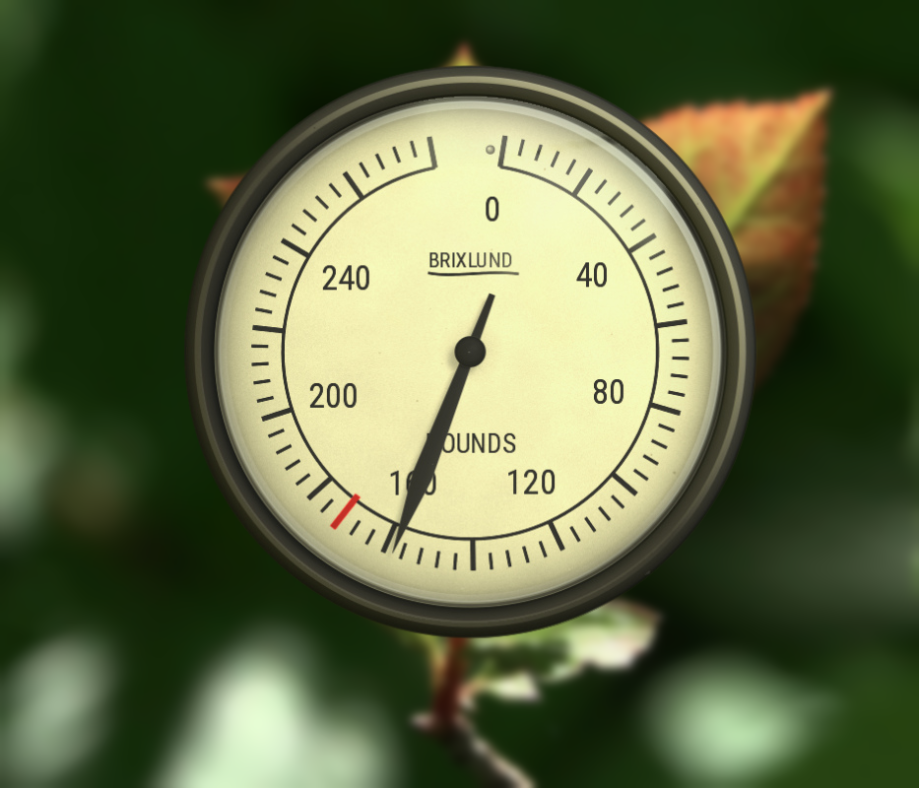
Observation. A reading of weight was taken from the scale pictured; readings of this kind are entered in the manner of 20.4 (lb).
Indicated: 158 (lb)
